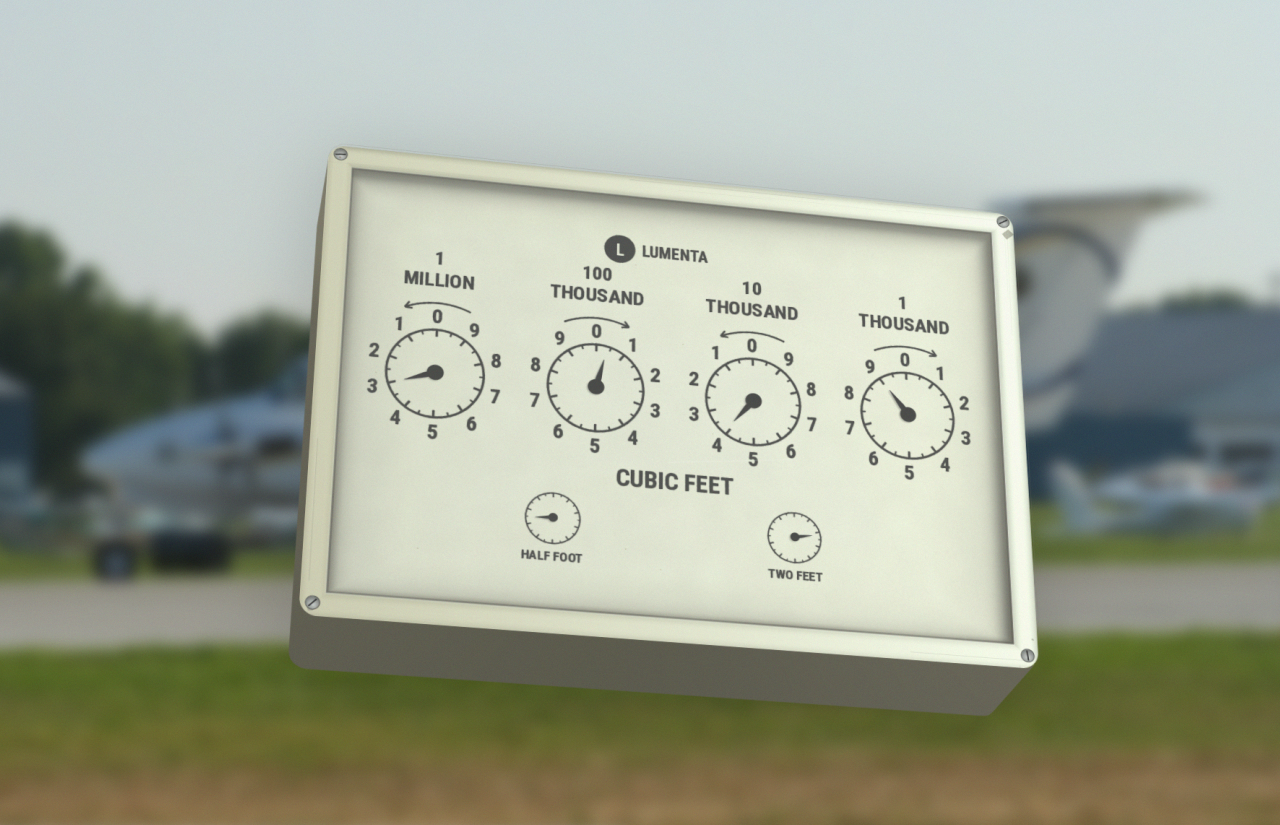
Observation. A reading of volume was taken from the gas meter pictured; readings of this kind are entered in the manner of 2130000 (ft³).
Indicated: 303900 (ft³)
